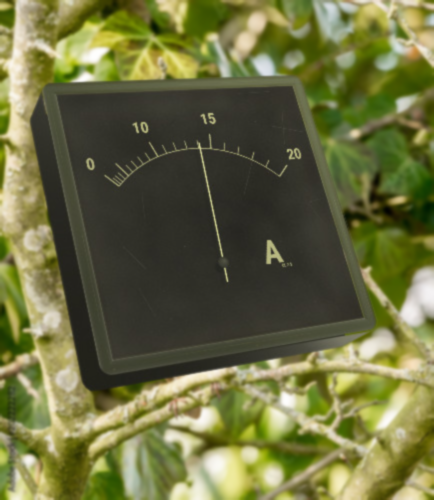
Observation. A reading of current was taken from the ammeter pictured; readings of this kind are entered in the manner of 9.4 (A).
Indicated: 14 (A)
